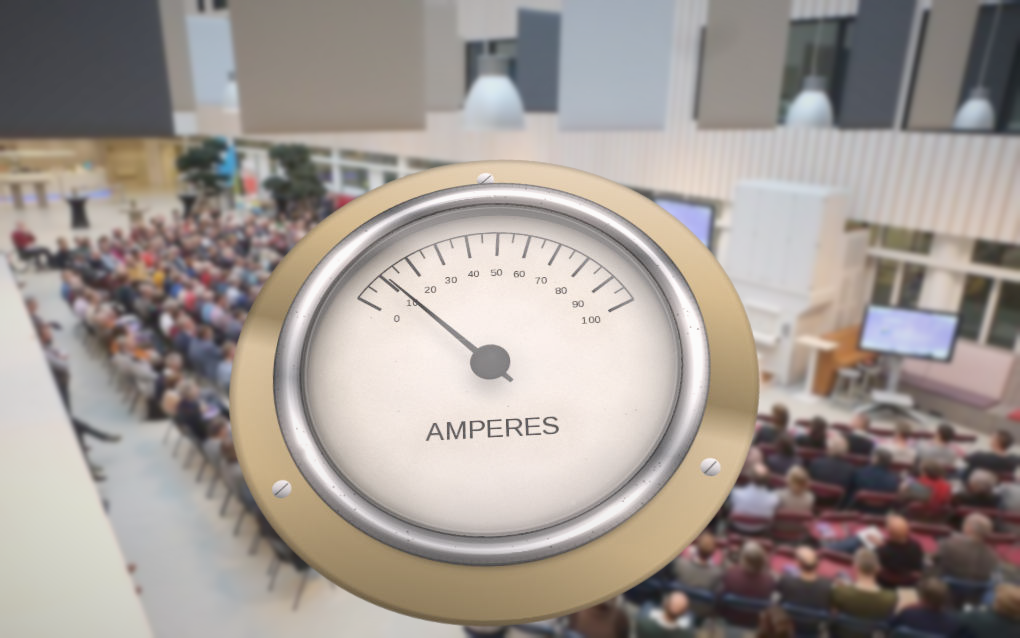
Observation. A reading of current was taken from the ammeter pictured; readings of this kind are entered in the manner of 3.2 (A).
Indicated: 10 (A)
